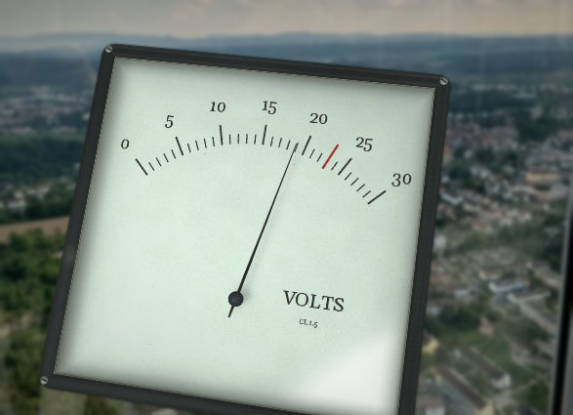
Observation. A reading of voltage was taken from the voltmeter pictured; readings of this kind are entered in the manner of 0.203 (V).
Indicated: 19 (V)
